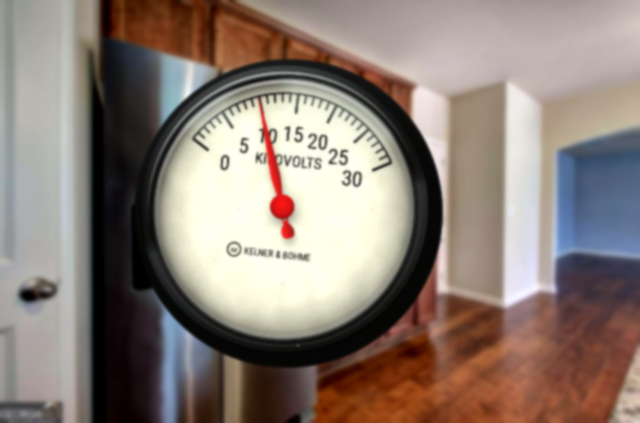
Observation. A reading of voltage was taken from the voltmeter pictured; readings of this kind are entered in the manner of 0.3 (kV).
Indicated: 10 (kV)
